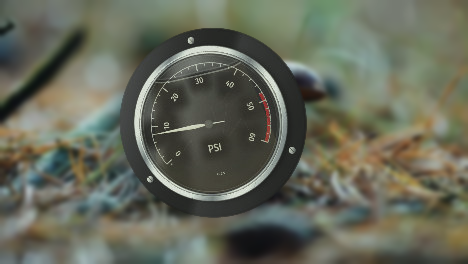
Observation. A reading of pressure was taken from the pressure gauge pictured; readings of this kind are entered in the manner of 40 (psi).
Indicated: 8 (psi)
